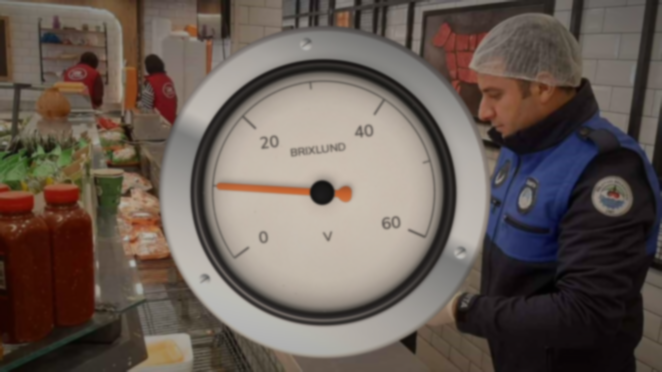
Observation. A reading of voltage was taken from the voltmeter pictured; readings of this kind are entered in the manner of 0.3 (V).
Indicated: 10 (V)
